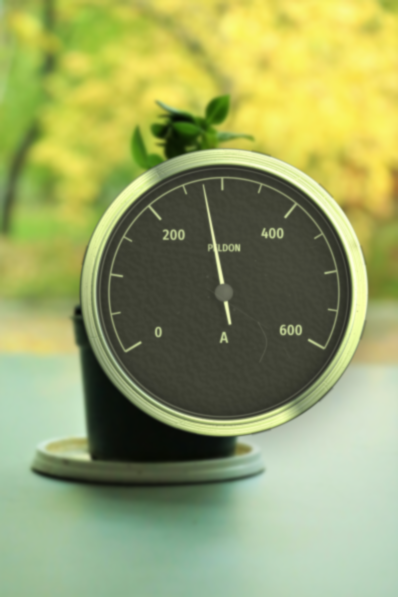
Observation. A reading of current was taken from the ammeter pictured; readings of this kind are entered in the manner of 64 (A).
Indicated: 275 (A)
